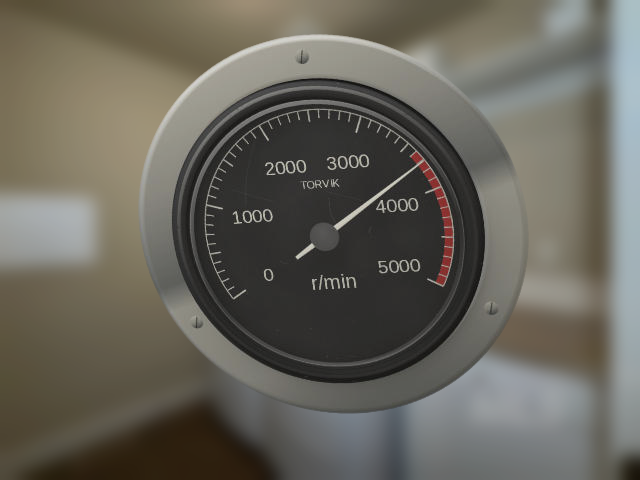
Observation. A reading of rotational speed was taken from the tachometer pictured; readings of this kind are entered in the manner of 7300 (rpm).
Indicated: 3700 (rpm)
